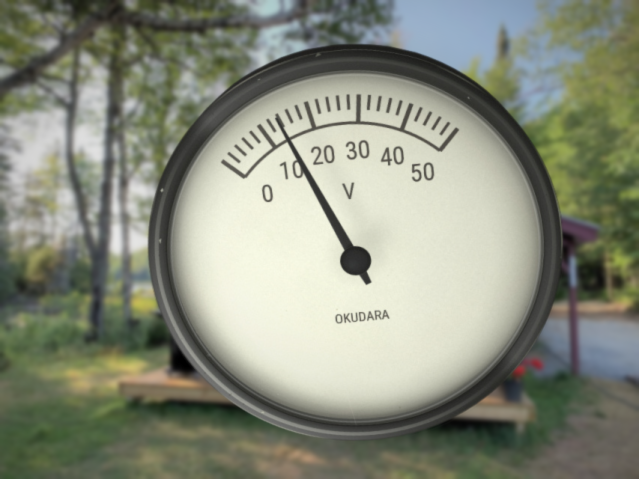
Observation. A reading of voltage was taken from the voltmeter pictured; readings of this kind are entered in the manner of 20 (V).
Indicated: 14 (V)
